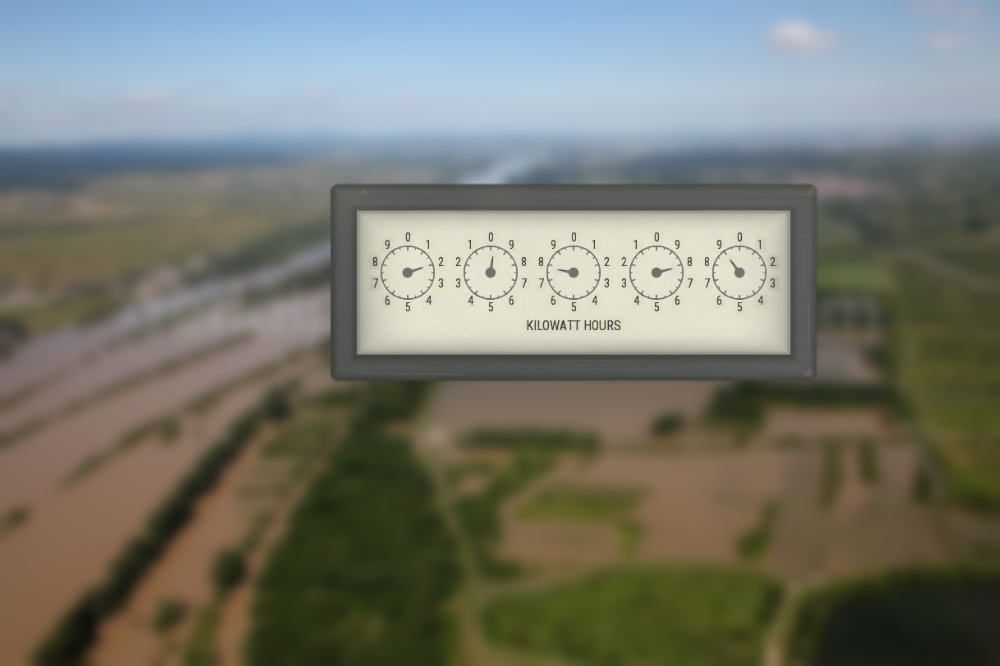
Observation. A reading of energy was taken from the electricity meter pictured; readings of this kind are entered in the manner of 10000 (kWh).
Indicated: 19779 (kWh)
